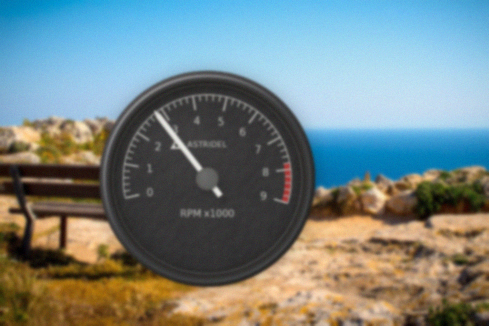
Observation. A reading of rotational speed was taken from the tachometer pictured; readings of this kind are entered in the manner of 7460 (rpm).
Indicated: 2800 (rpm)
